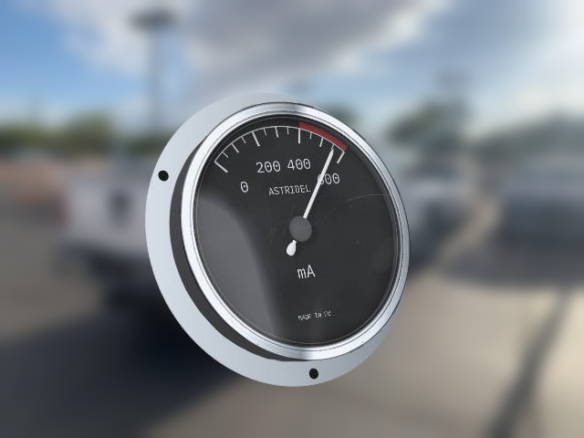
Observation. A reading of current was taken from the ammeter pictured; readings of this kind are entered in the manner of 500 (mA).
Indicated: 550 (mA)
